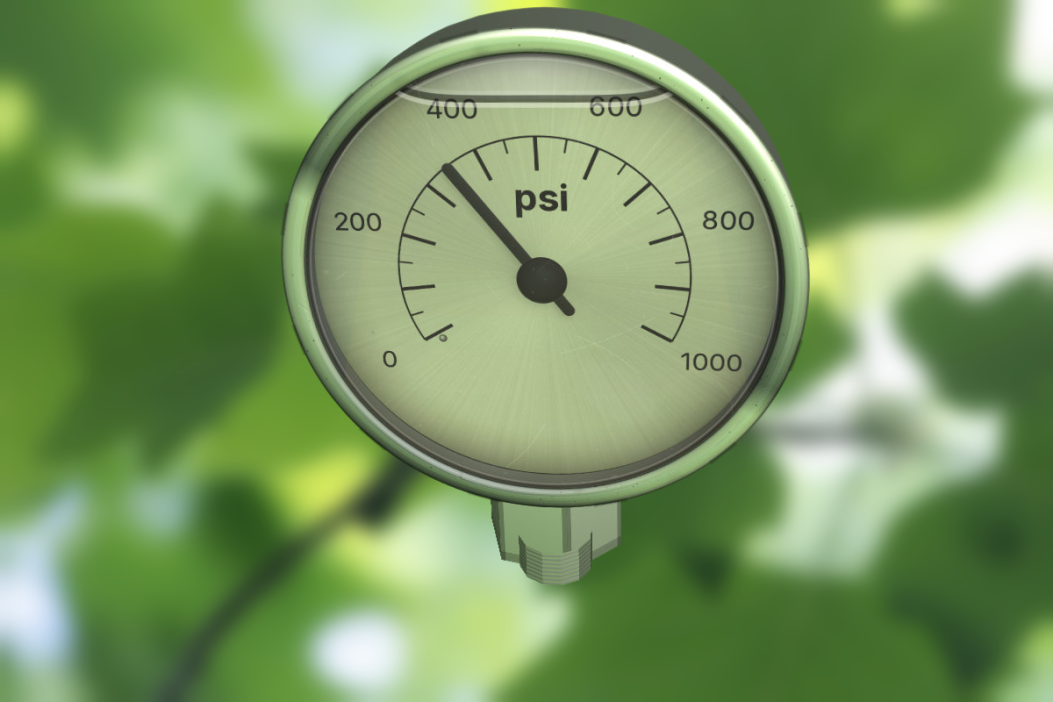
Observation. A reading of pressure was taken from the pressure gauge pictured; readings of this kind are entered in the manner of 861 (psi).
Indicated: 350 (psi)
